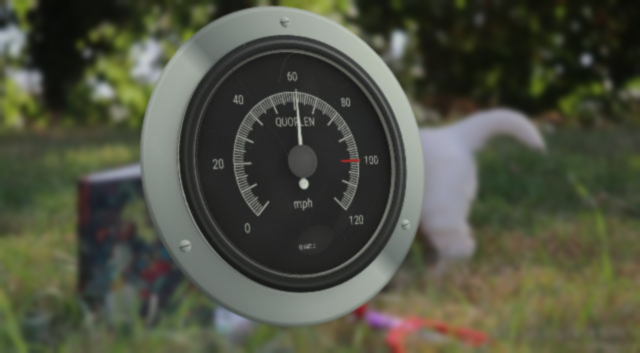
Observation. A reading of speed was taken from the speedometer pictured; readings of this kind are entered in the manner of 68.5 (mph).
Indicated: 60 (mph)
